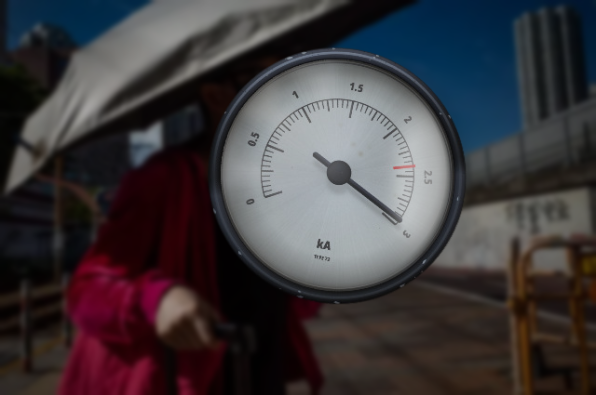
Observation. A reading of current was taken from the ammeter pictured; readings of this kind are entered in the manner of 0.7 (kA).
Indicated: 2.95 (kA)
